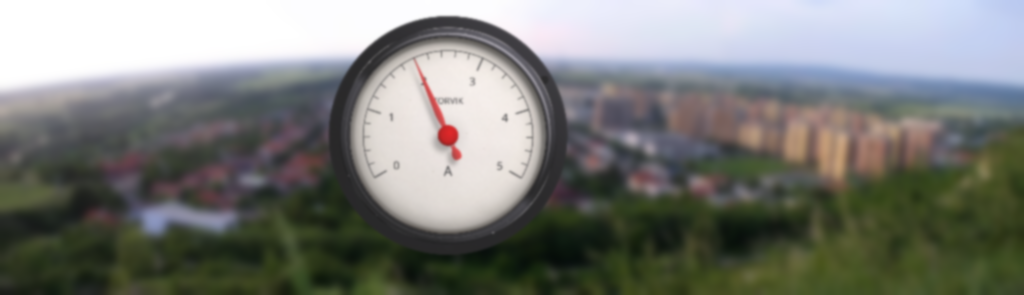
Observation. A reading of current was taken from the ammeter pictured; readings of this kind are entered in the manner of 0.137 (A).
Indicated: 2 (A)
